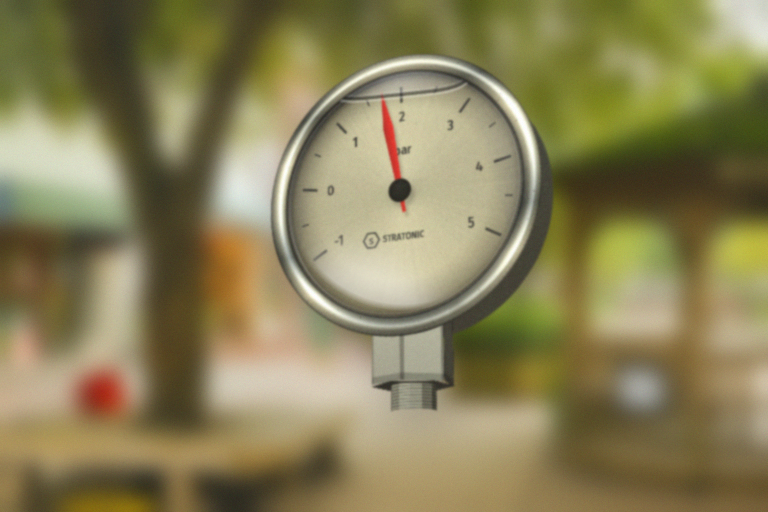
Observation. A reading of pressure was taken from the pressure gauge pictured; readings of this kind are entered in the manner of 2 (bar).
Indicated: 1.75 (bar)
